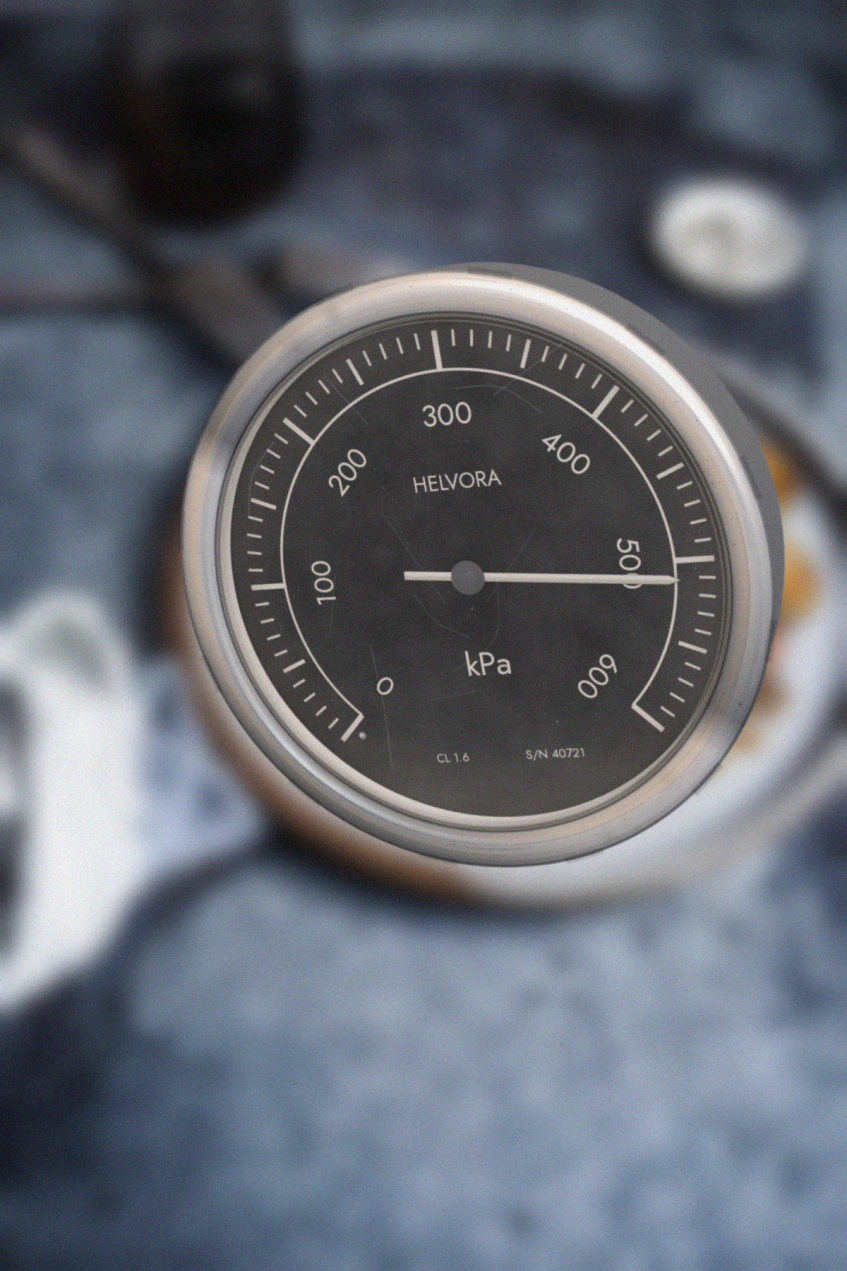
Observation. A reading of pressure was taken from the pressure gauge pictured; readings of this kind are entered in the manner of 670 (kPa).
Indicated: 510 (kPa)
